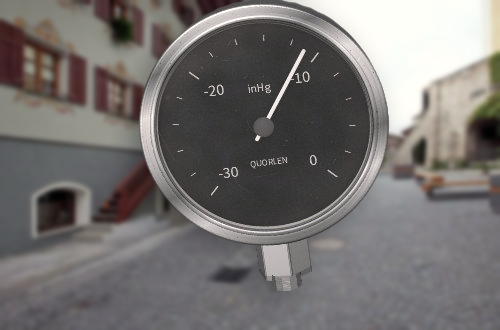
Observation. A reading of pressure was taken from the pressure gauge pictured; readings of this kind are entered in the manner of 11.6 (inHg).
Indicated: -11 (inHg)
